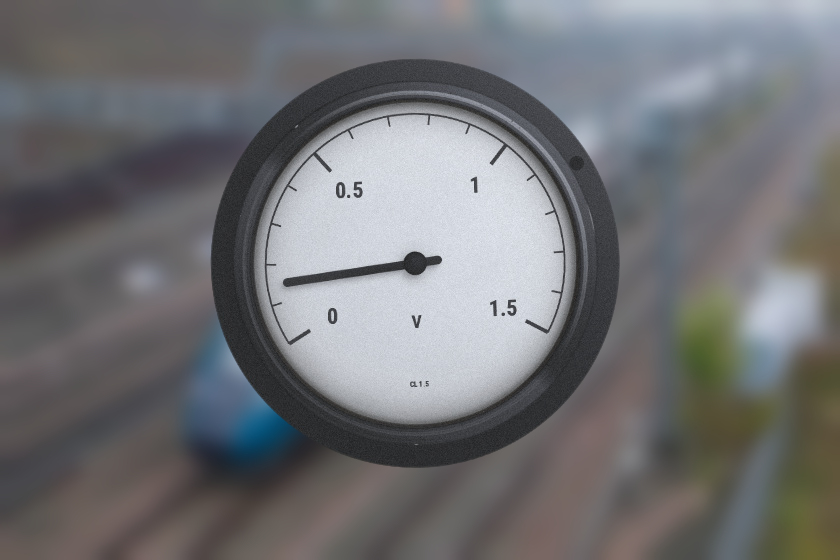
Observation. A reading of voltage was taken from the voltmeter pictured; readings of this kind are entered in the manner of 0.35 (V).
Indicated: 0.15 (V)
